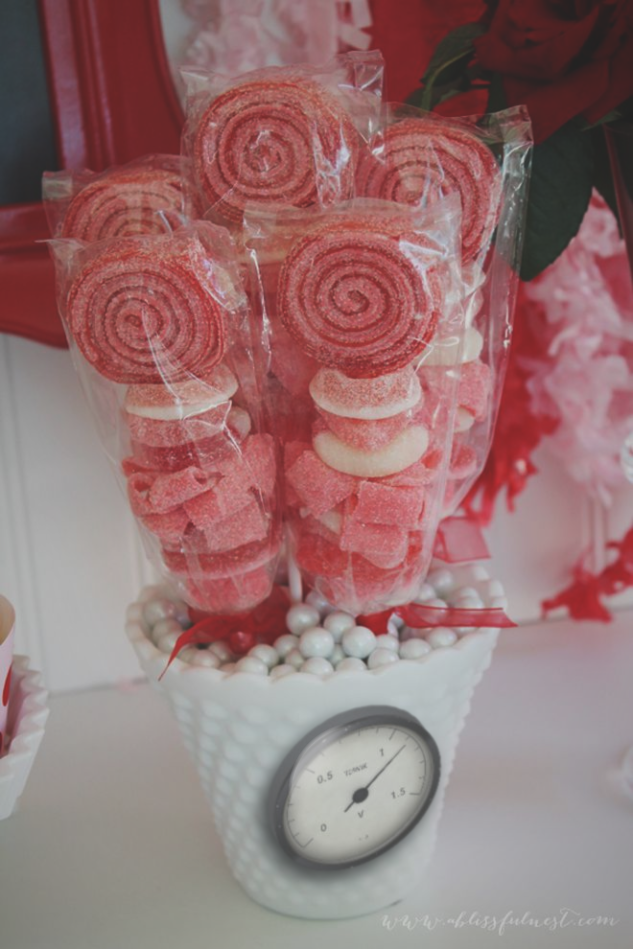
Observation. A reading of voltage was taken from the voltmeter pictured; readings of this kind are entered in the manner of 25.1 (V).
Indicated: 1.1 (V)
